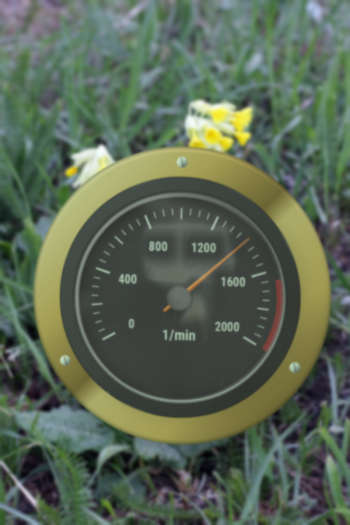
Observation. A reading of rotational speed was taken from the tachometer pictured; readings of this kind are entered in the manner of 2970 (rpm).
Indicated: 1400 (rpm)
